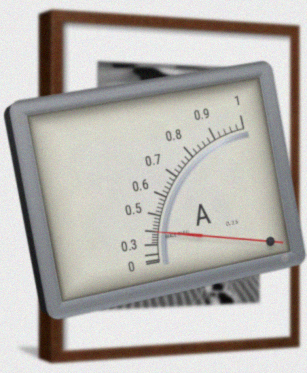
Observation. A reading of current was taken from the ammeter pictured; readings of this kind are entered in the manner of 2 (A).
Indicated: 0.4 (A)
